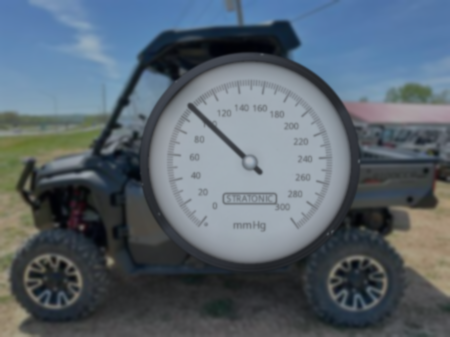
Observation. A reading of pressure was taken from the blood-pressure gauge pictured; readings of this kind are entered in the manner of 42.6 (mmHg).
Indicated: 100 (mmHg)
